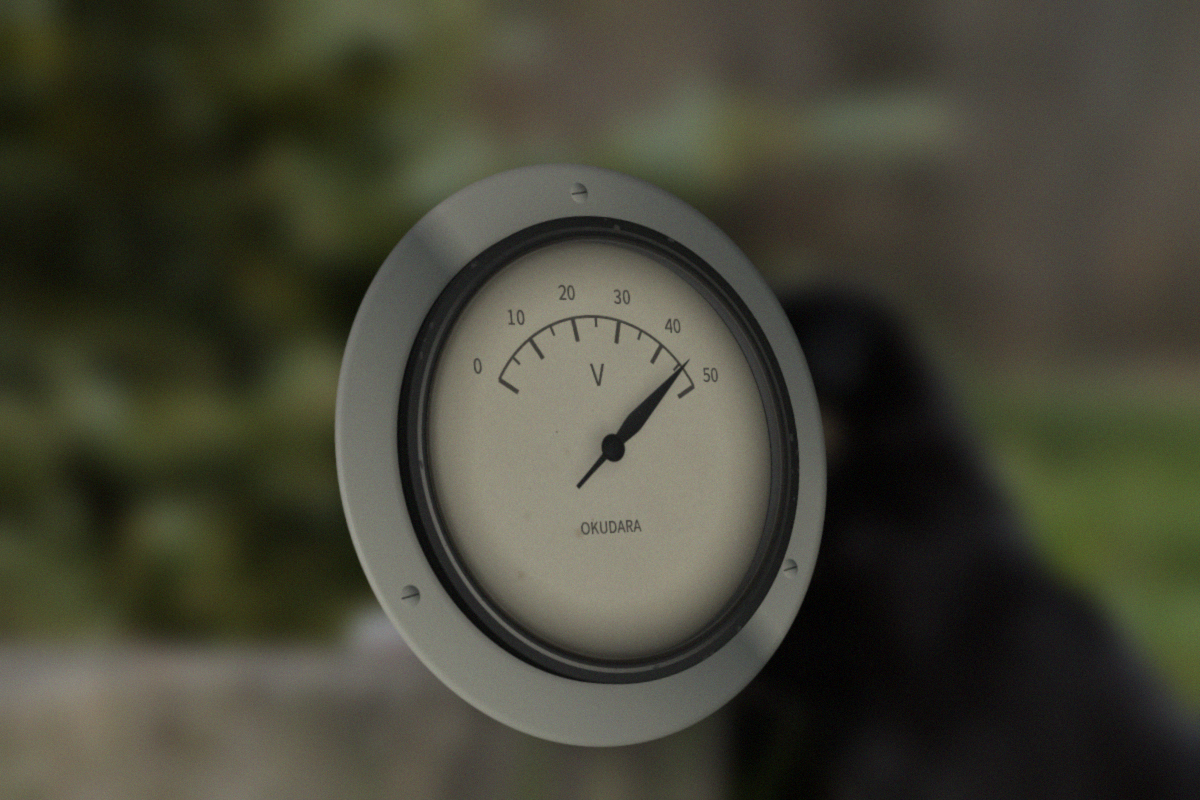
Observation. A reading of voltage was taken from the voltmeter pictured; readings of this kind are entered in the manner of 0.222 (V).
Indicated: 45 (V)
